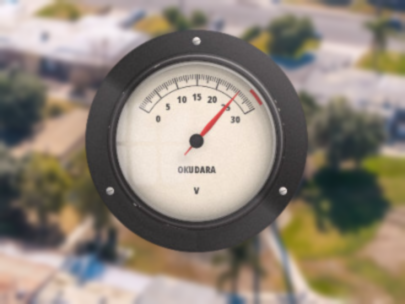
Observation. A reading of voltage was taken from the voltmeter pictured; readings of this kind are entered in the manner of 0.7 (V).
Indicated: 25 (V)
